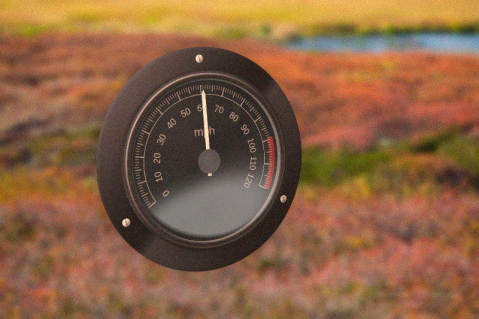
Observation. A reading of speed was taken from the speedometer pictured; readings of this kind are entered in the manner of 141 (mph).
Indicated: 60 (mph)
